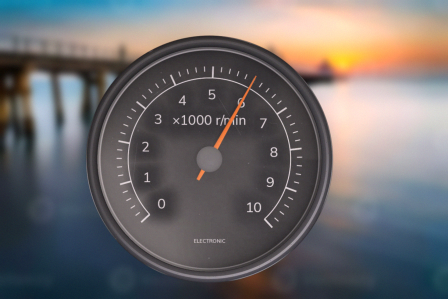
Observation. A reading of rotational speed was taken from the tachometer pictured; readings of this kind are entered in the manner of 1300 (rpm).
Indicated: 6000 (rpm)
